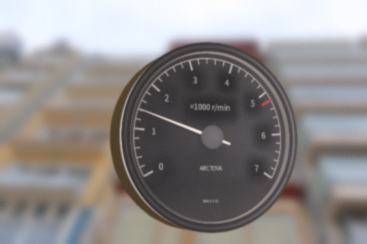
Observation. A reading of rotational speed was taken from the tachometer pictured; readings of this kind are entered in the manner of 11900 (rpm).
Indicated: 1400 (rpm)
